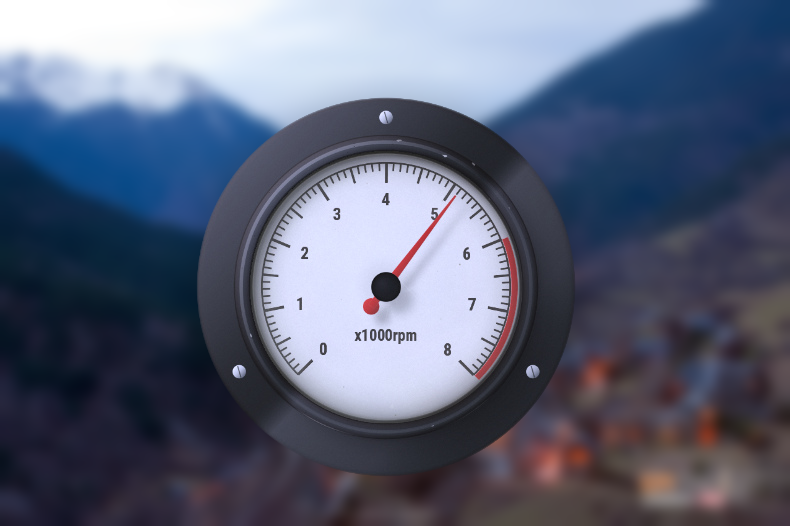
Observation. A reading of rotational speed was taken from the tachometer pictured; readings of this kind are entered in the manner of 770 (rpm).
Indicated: 5100 (rpm)
